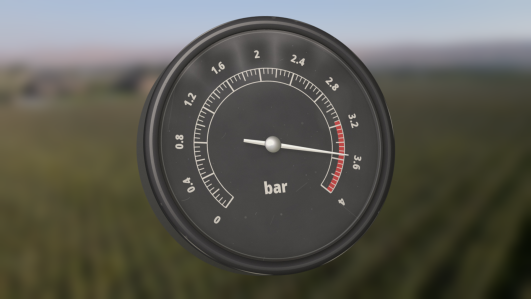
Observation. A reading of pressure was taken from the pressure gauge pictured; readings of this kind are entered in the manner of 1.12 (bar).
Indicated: 3.55 (bar)
